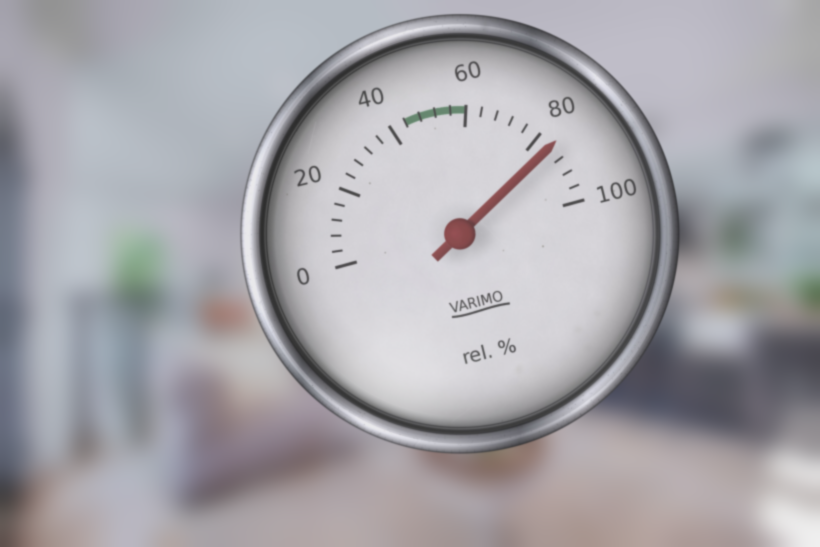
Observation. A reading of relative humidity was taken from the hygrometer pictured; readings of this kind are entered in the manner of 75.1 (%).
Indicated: 84 (%)
